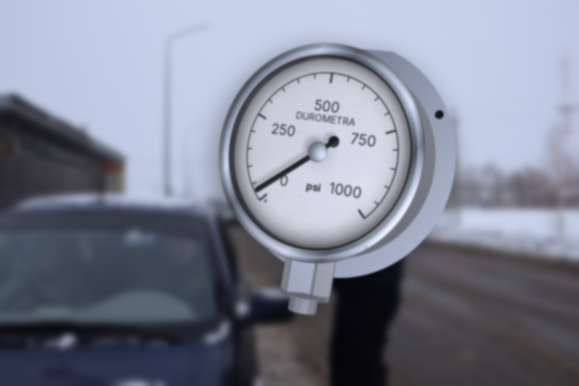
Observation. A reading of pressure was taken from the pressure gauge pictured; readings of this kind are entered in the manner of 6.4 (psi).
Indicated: 25 (psi)
